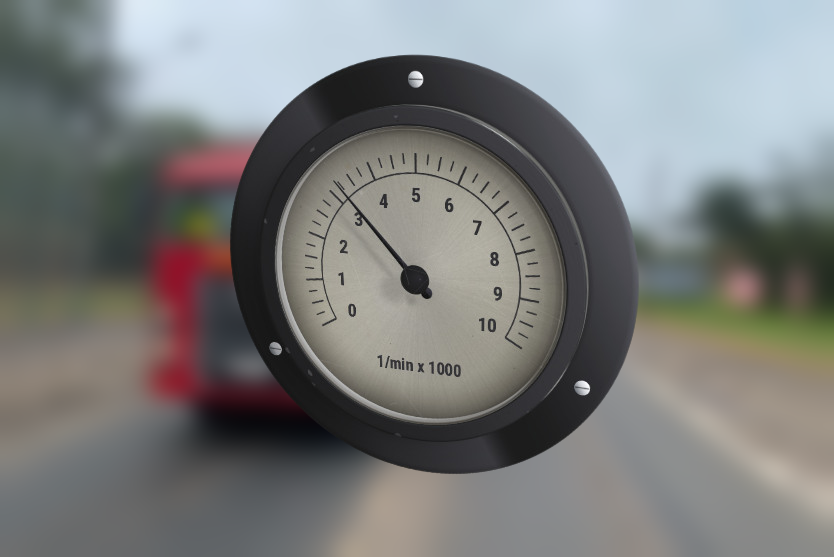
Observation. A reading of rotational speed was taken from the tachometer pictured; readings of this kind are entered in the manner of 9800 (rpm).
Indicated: 3250 (rpm)
